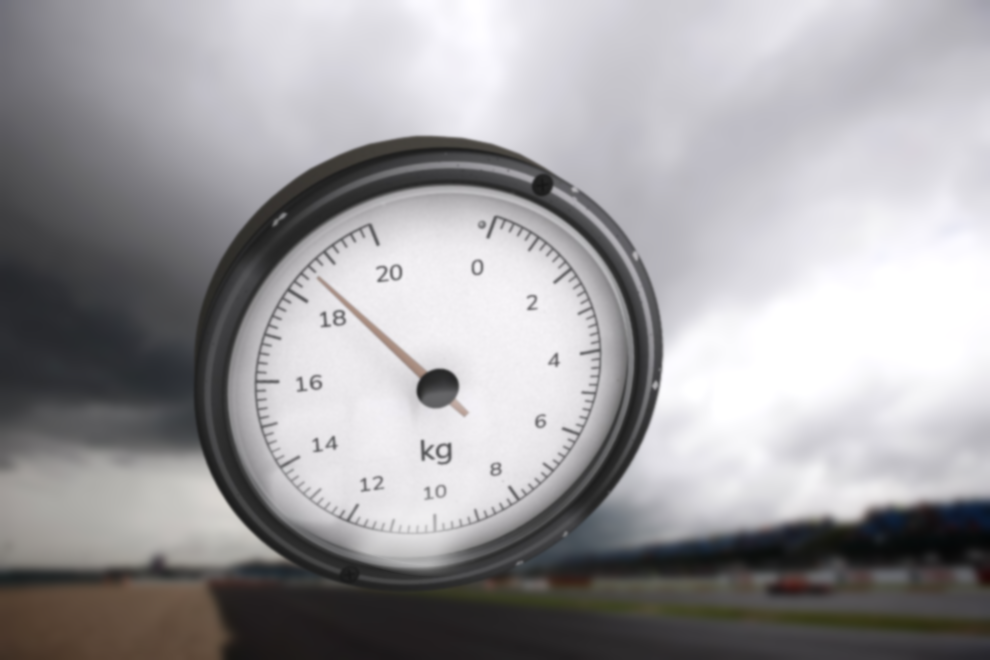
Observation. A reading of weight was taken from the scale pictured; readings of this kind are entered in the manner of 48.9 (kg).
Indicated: 18.6 (kg)
